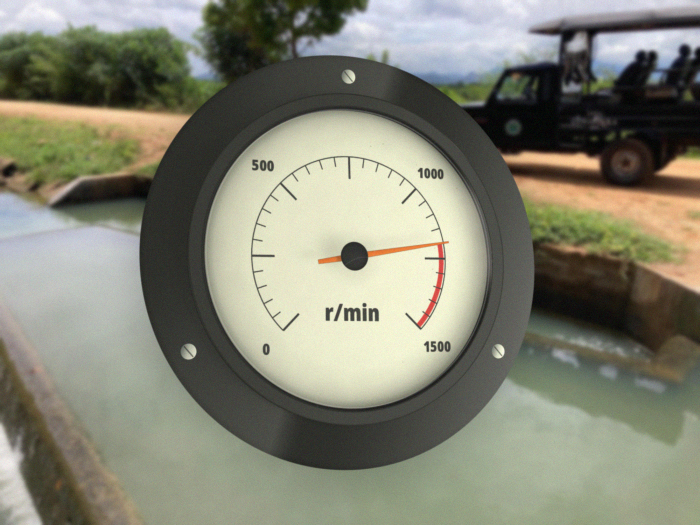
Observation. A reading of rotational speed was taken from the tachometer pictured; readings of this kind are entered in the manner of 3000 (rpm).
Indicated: 1200 (rpm)
